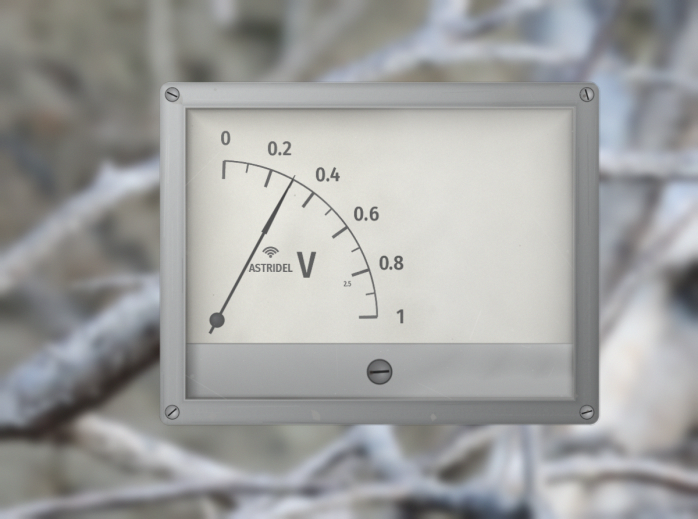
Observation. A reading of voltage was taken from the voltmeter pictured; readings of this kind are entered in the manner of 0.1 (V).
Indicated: 0.3 (V)
